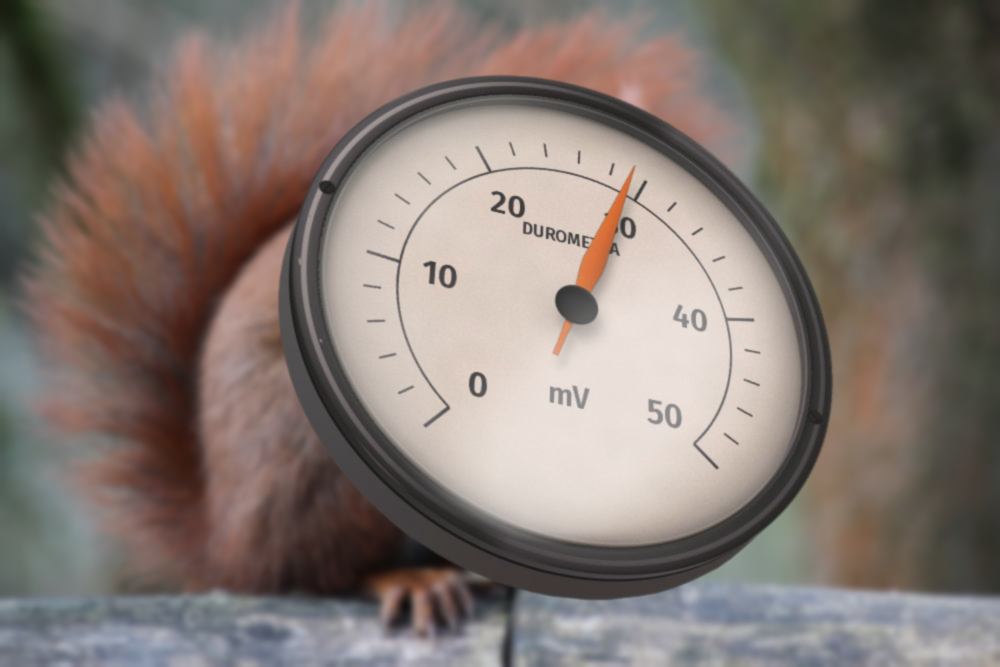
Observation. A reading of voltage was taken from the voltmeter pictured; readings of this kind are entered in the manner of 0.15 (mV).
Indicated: 29 (mV)
